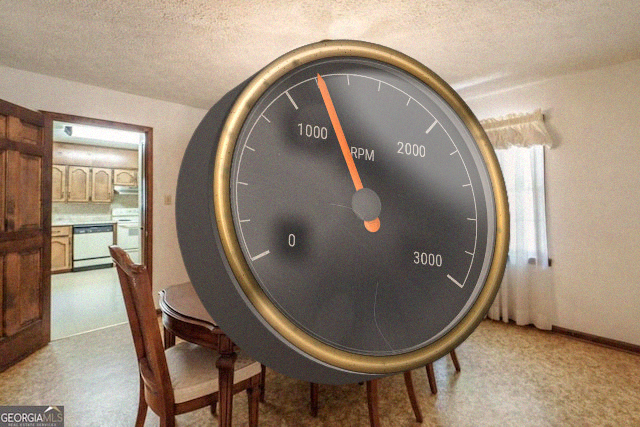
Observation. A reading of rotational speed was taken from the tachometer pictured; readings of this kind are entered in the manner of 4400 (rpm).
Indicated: 1200 (rpm)
